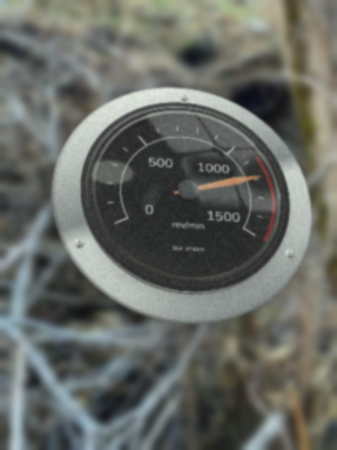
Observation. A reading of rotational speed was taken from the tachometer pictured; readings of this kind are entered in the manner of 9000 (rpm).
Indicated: 1200 (rpm)
